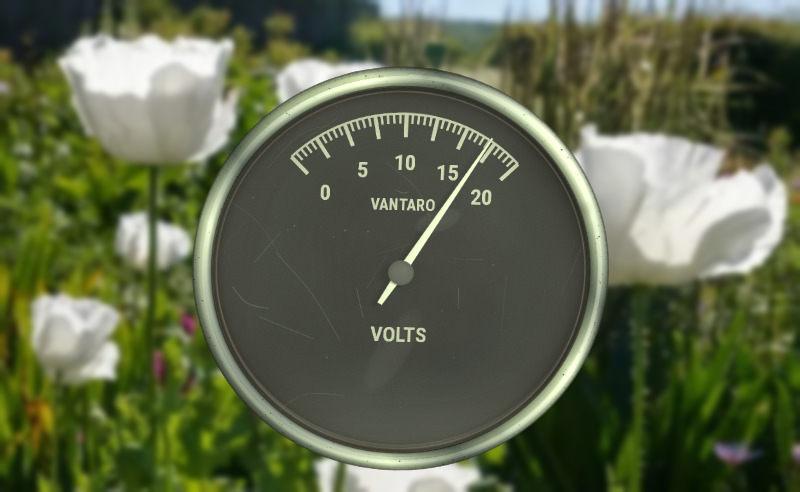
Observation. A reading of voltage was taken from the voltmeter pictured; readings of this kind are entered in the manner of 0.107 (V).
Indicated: 17 (V)
